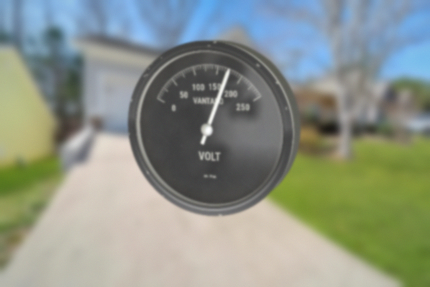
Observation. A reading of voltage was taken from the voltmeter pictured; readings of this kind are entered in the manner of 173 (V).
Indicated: 175 (V)
